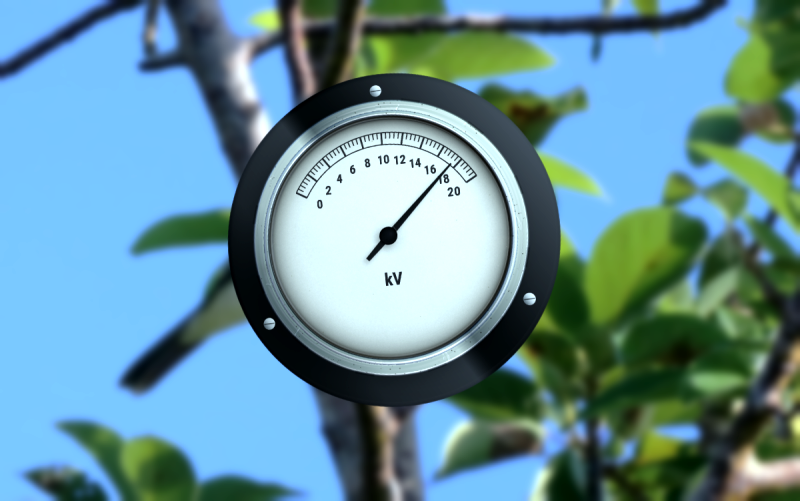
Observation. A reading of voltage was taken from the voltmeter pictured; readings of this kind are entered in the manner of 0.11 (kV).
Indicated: 17.6 (kV)
